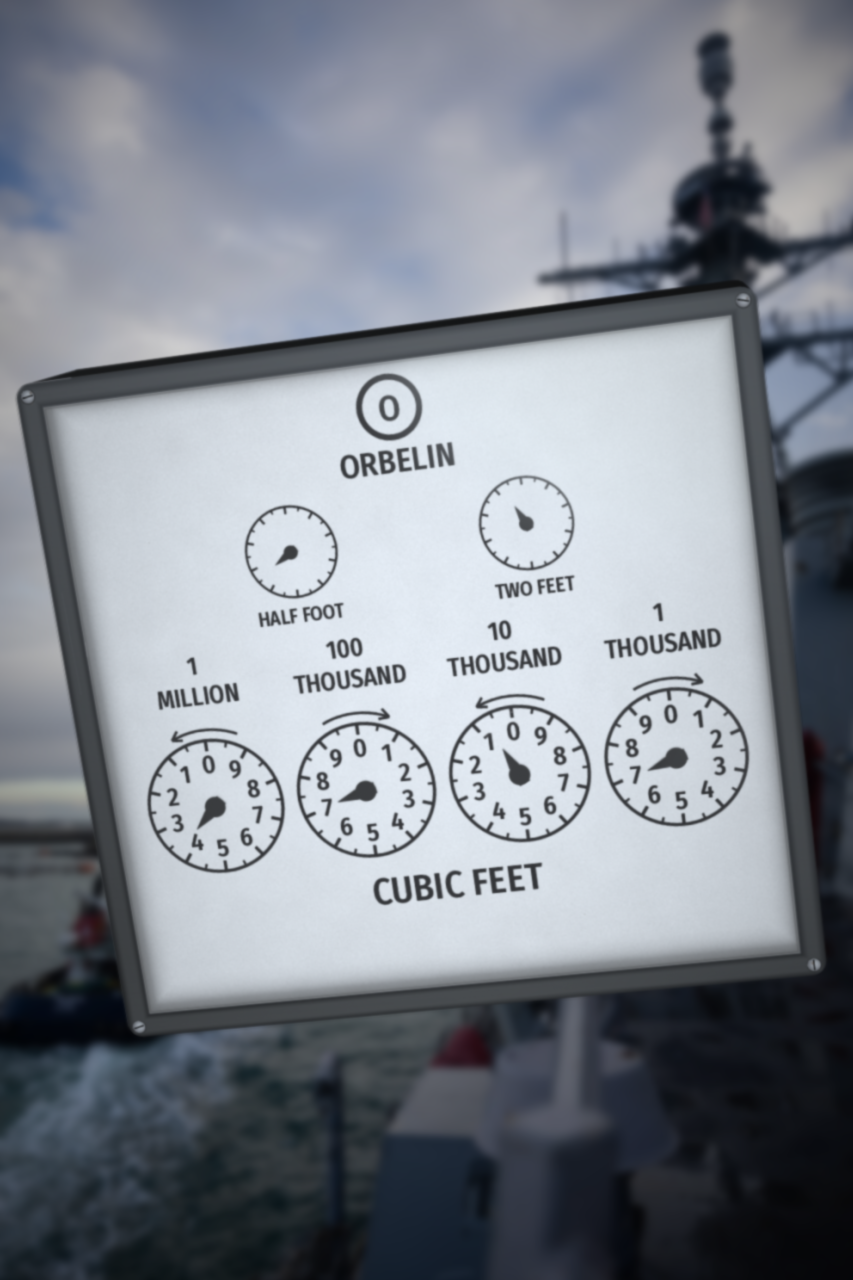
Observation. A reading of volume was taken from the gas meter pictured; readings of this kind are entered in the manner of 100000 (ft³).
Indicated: 370700 (ft³)
